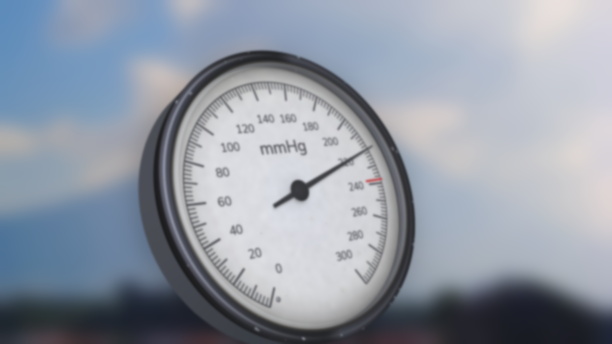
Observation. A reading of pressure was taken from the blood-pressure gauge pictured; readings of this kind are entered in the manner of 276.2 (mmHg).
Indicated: 220 (mmHg)
